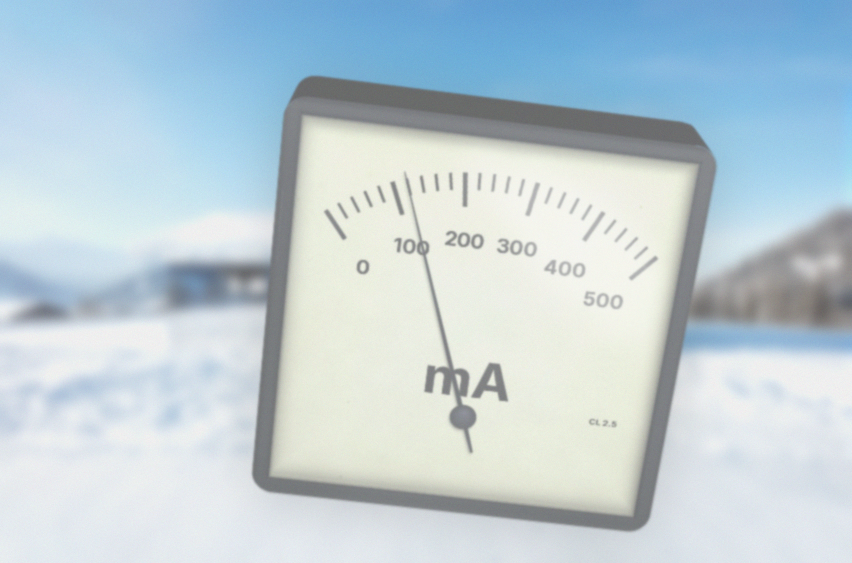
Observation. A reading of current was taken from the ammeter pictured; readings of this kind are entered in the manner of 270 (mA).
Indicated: 120 (mA)
